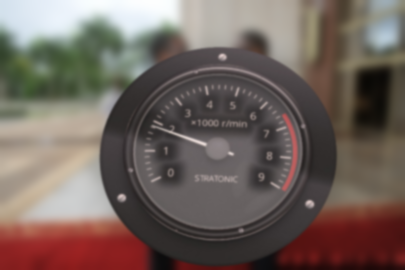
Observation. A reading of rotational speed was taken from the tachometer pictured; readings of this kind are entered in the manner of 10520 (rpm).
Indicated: 1800 (rpm)
